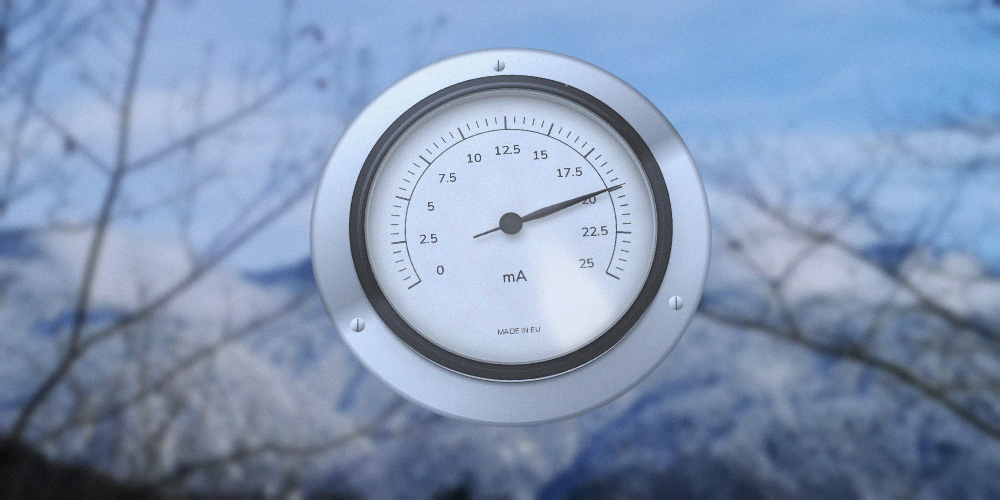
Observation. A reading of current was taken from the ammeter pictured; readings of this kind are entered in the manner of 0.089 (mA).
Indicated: 20 (mA)
